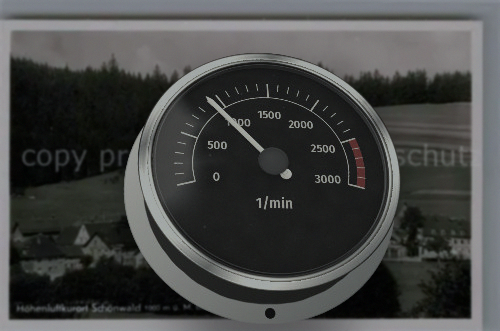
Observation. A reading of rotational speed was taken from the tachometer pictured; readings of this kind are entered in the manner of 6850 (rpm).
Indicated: 900 (rpm)
